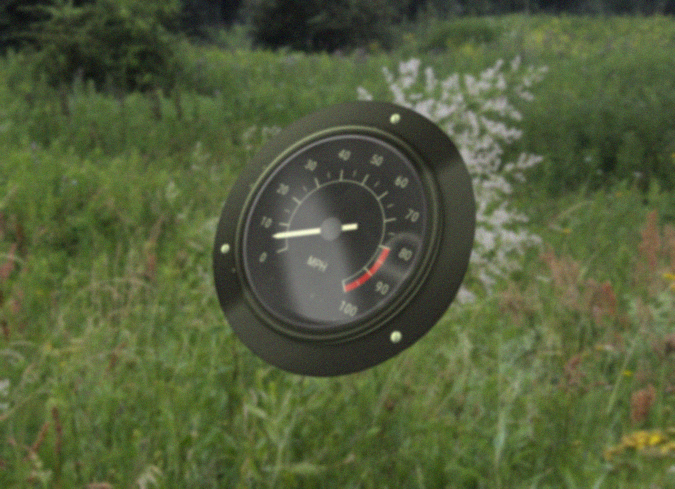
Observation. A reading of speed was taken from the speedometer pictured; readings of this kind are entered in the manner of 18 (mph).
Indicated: 5 (mph)
